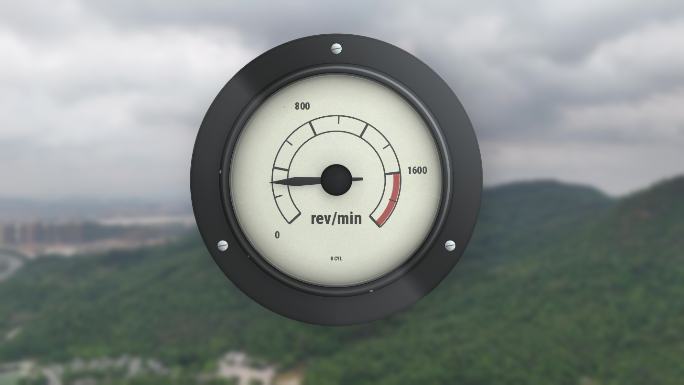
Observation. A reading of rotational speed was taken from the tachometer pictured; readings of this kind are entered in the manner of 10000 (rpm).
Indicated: 300 (rpm)
